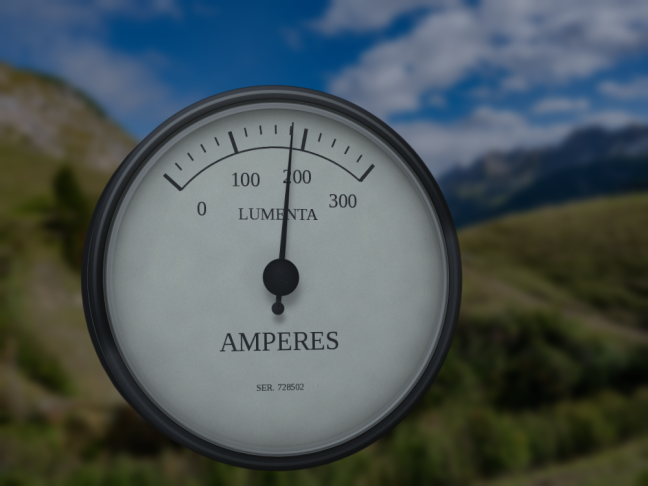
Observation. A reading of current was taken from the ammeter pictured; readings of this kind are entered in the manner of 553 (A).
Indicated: 180 (A)
